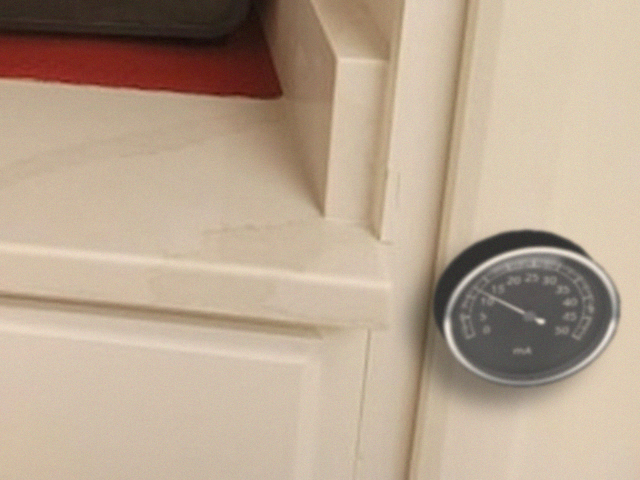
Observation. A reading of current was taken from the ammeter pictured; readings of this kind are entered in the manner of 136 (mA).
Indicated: 12.5 (mA)
